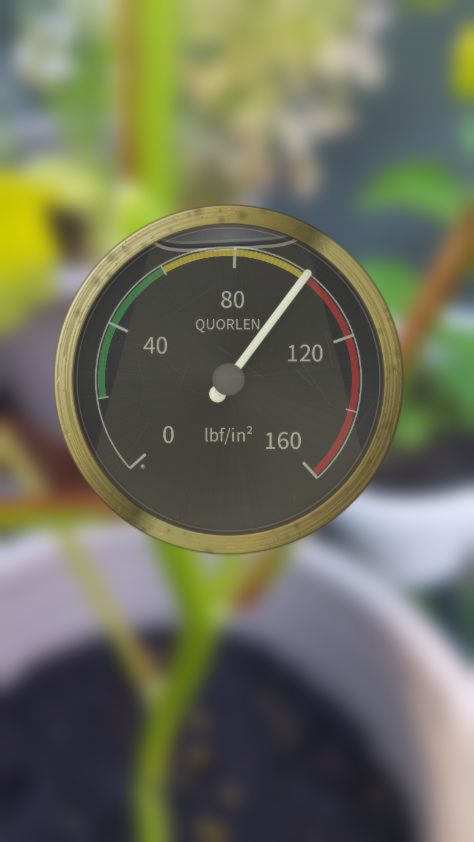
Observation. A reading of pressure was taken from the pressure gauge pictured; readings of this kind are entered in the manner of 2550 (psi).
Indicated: 100 (psi)
